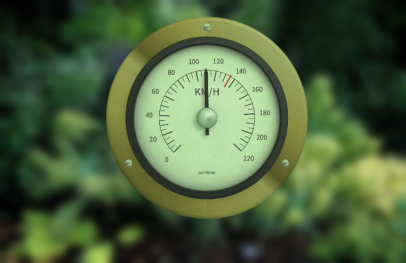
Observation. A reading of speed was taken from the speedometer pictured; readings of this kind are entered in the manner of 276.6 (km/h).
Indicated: 110 (km/h)
